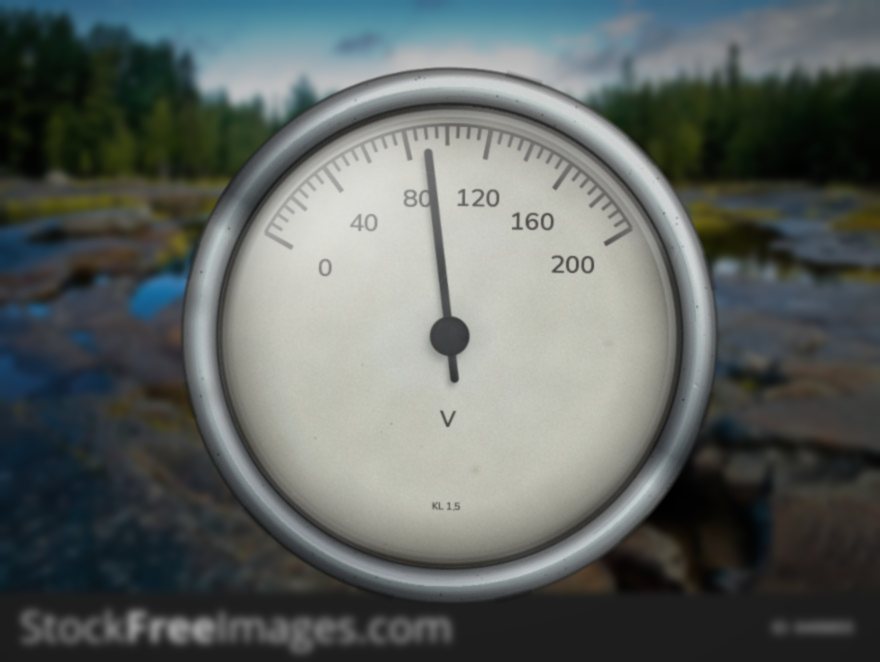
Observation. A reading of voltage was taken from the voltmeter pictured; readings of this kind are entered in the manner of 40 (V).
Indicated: 90 (V)
